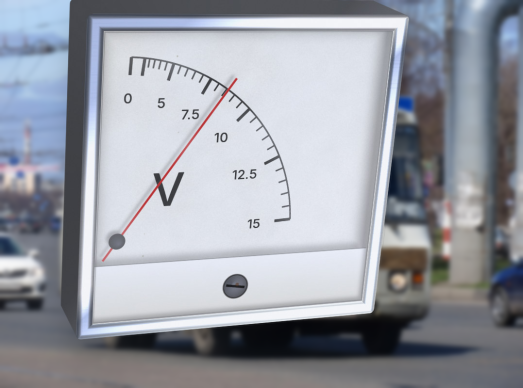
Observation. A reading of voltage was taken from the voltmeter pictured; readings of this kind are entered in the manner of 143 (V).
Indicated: 8.5 (V)
